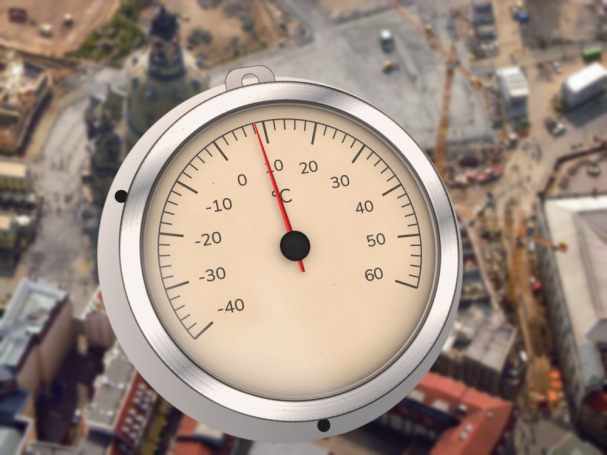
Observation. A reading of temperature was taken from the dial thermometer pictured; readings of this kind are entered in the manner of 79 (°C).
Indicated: 8 (°C)
